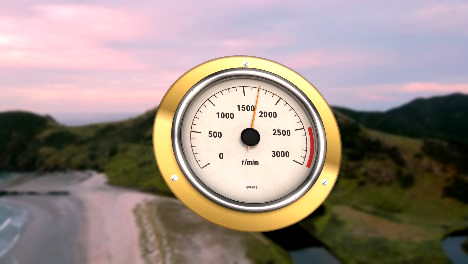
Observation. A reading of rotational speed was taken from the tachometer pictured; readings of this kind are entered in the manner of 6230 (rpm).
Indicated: 1700 (rpm)
